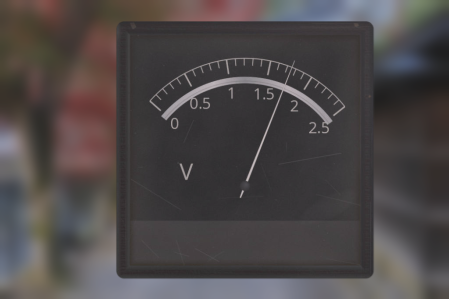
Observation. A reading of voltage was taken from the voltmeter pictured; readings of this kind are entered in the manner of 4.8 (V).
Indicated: 1.75 (V)
